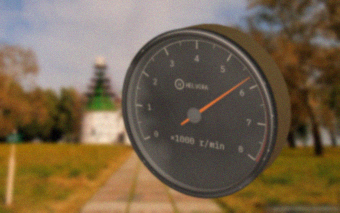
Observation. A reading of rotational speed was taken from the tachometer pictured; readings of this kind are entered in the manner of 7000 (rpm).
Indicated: 5750 (rpm)
